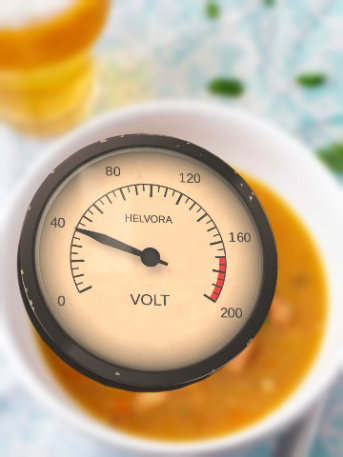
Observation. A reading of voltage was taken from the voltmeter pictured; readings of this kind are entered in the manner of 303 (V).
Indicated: 40 (V)
